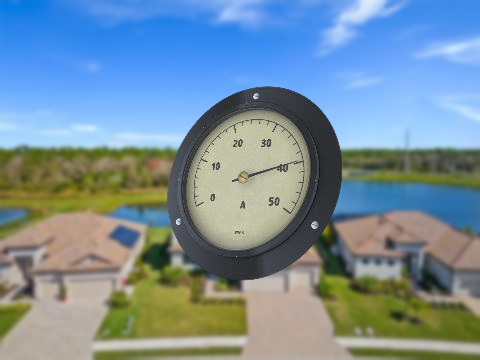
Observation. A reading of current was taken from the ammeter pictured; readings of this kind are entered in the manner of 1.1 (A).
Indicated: 40 (A)
